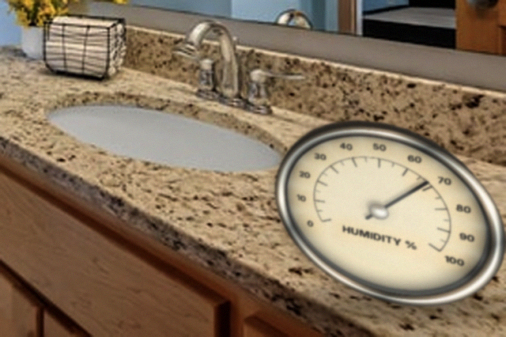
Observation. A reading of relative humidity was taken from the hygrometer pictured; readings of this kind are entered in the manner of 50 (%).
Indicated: 67.5 (%)
